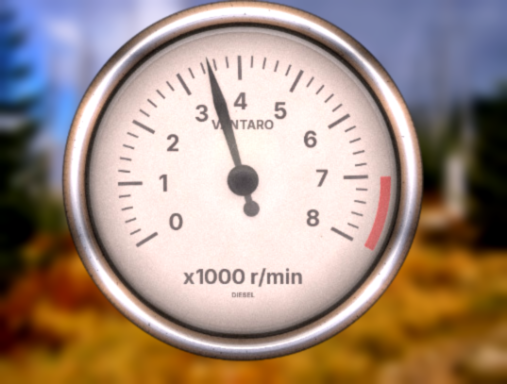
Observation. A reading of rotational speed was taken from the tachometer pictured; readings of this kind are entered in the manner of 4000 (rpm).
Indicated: 3500 (rpm)
